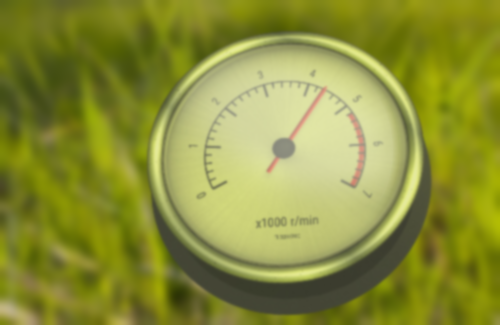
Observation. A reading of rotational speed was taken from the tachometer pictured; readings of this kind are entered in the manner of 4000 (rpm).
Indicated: 4400 (rpm)
